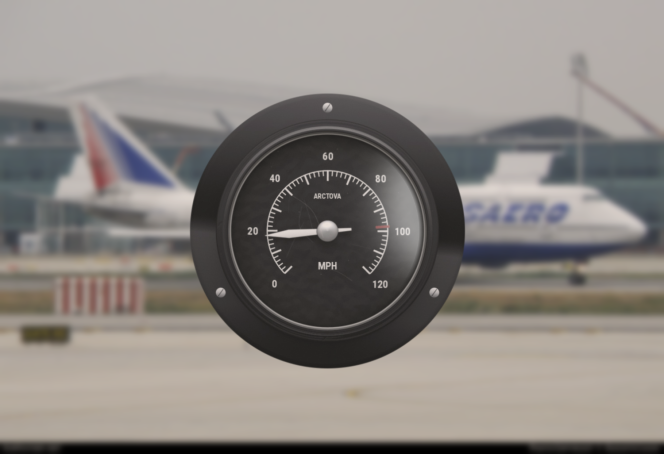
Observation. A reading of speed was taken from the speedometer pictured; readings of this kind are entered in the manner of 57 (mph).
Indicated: 18 (mph)
